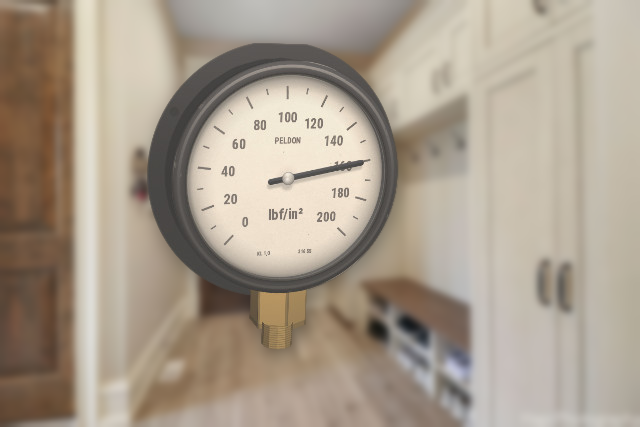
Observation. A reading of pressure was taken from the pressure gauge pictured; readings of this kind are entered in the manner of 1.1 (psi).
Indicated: 160 (psi)
